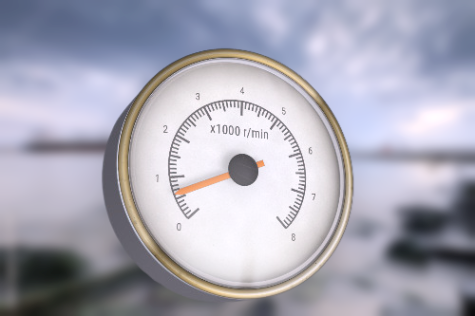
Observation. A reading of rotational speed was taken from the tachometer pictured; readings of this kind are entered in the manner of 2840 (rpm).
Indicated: 600 (rpm)
